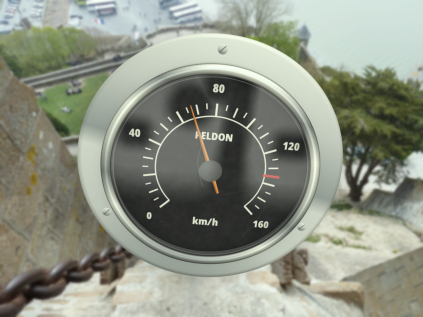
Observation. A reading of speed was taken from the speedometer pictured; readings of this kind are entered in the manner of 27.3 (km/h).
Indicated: 67.5 (km/h)
